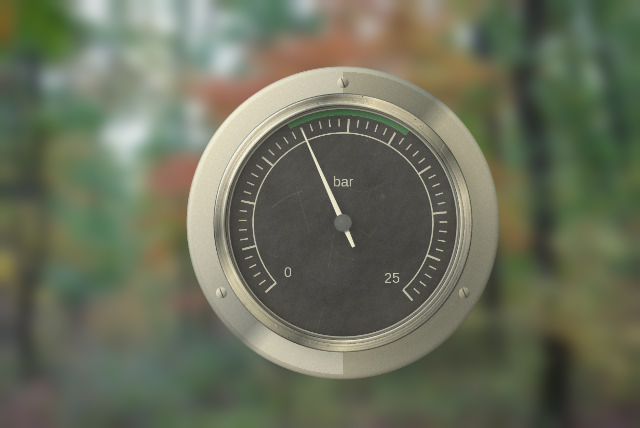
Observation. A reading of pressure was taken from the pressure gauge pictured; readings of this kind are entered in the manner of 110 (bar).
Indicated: 10 (bar)
